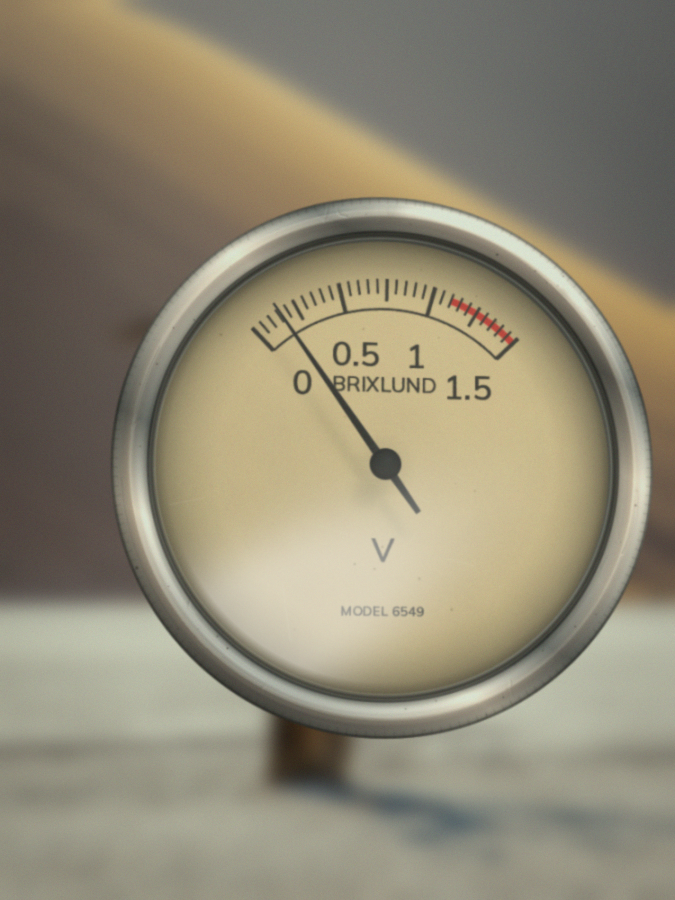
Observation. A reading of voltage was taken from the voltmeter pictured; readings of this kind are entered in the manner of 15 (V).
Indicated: 0.15 (V)
